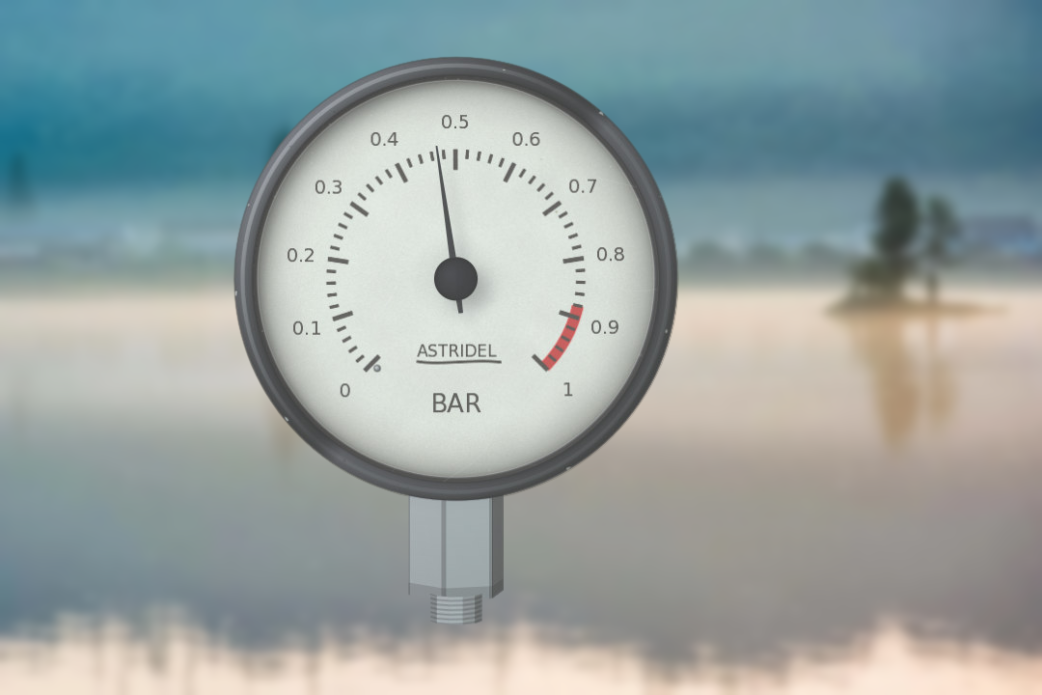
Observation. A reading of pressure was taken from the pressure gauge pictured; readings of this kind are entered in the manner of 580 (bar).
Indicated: 0.47 (bar)
